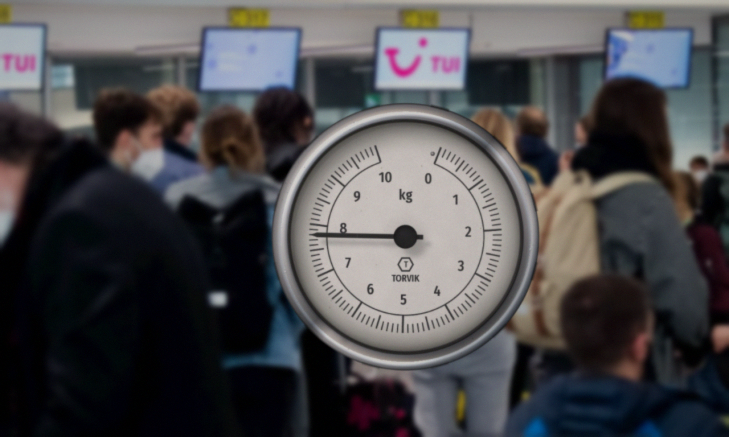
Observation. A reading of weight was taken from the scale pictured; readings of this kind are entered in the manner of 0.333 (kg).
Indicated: 7.8 (kg)
